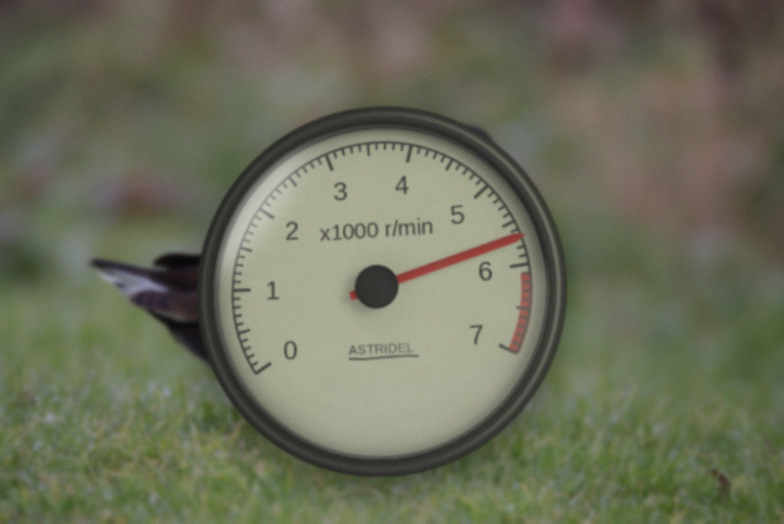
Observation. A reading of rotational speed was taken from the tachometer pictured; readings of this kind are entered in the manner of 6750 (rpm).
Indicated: 5700 (rpm)
